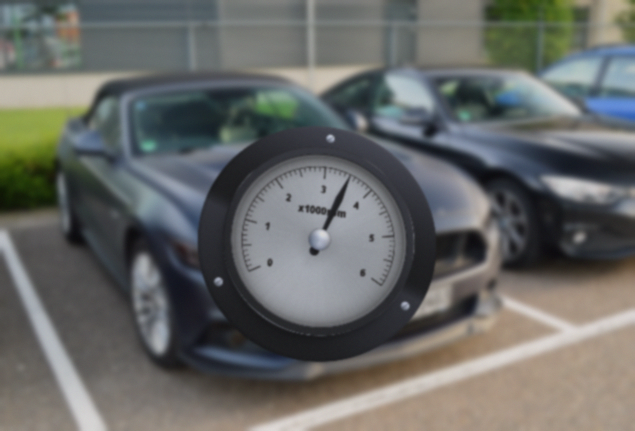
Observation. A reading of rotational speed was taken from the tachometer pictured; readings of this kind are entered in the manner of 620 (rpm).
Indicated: 3500 (rpm)
